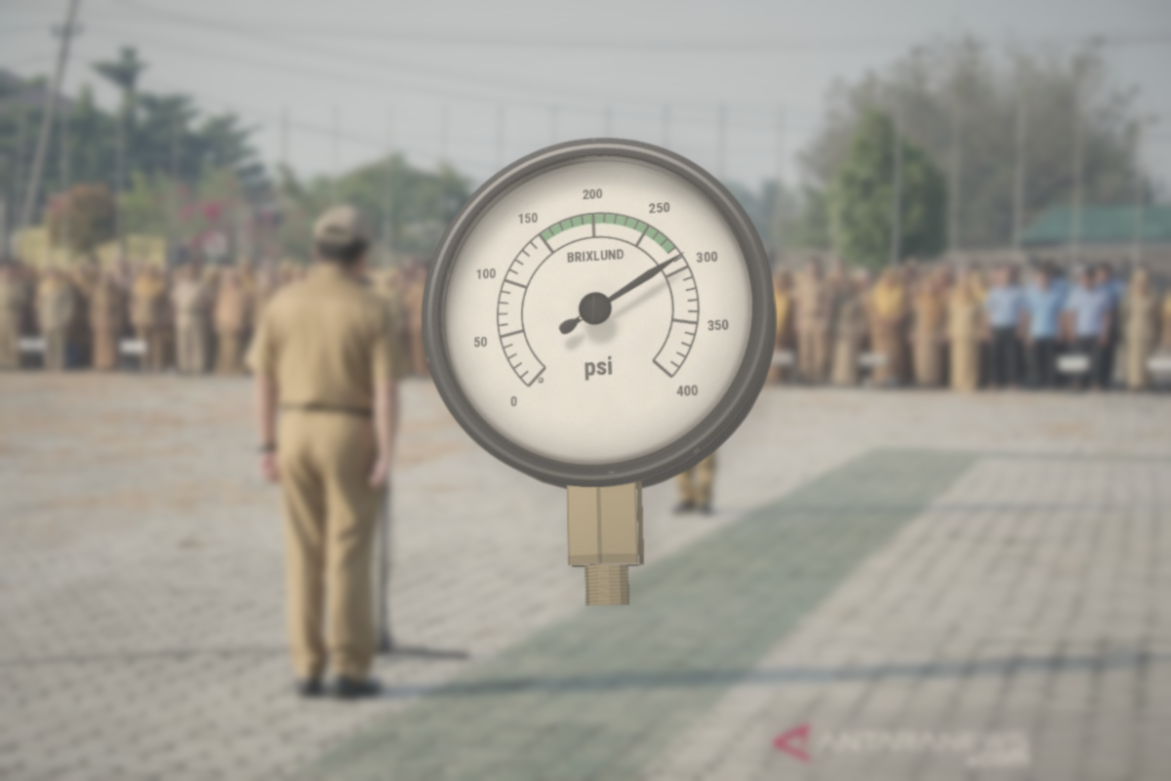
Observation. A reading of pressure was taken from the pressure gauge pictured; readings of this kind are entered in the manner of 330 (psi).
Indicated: 290 (psi)
